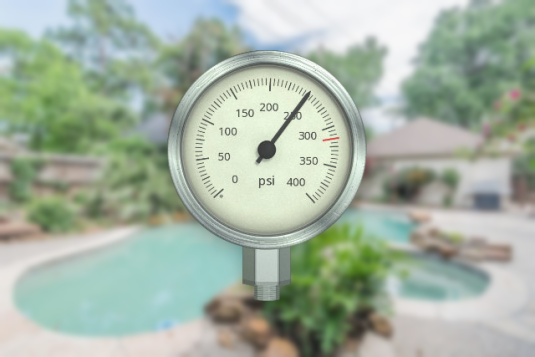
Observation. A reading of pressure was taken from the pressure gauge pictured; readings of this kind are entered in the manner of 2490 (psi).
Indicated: 250 (psi)
